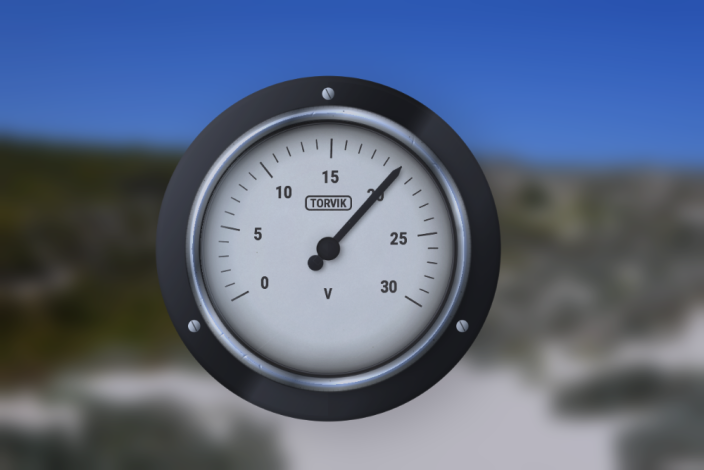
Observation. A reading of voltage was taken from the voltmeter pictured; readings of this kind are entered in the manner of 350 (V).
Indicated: 20 (V)
